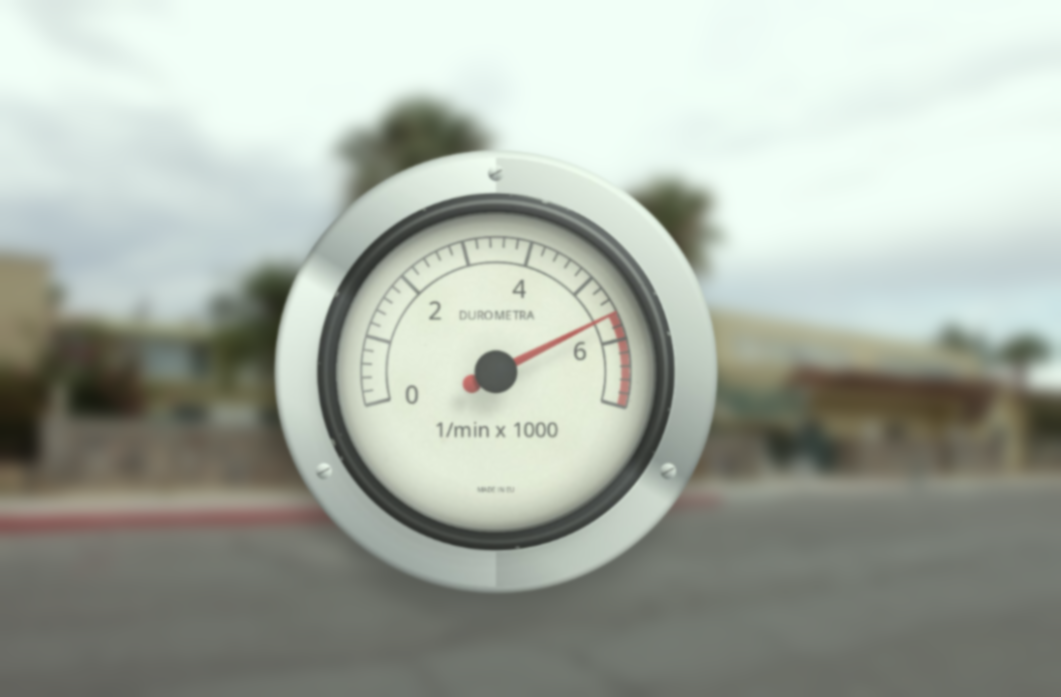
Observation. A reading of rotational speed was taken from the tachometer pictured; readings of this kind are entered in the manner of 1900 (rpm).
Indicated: 5600 (rpm)
